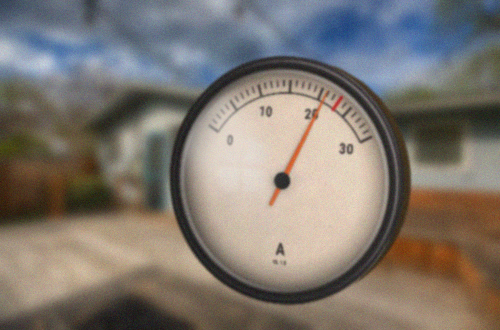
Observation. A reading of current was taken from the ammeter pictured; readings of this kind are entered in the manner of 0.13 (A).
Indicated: 21 (A)
